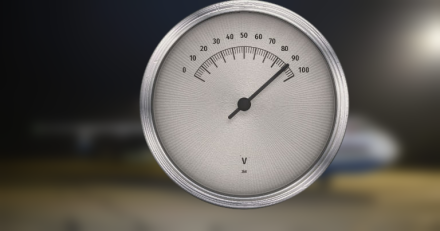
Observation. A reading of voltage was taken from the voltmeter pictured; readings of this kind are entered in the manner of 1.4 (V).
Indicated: 90 (V)
